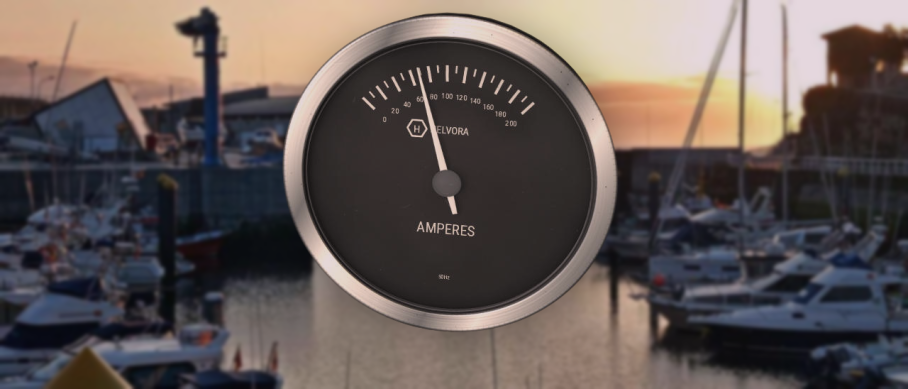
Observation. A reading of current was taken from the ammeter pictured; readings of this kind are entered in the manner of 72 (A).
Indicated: 70 (A)
